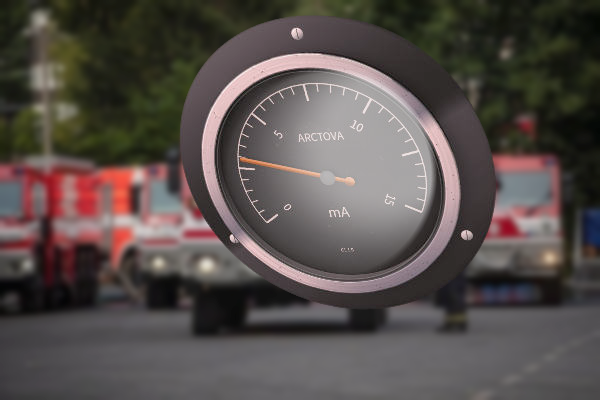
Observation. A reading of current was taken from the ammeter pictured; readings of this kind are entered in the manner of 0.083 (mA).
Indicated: 3 (mA)
